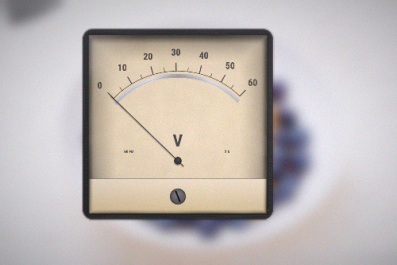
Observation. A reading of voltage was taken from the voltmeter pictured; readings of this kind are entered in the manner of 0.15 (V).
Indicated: 0 (V)
